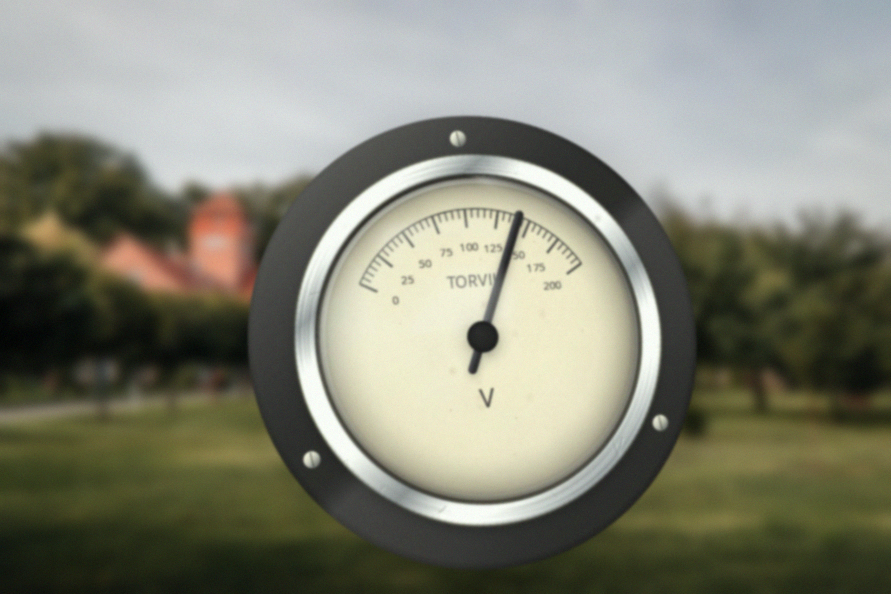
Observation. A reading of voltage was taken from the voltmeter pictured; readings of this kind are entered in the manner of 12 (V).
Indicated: 140 (V)
